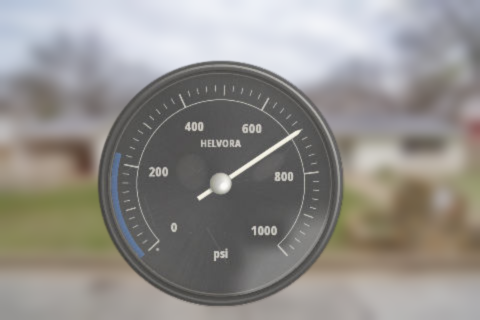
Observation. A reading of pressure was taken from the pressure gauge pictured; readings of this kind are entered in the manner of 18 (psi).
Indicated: 700 (psi)
